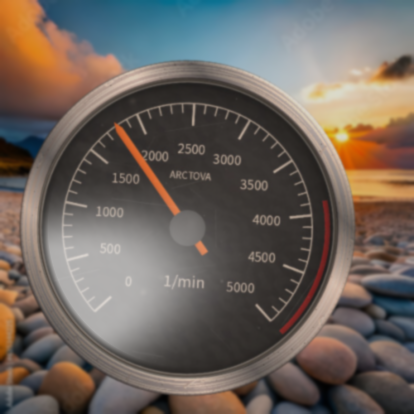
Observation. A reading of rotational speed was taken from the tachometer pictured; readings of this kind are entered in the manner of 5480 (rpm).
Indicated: 1800 (rpm)
